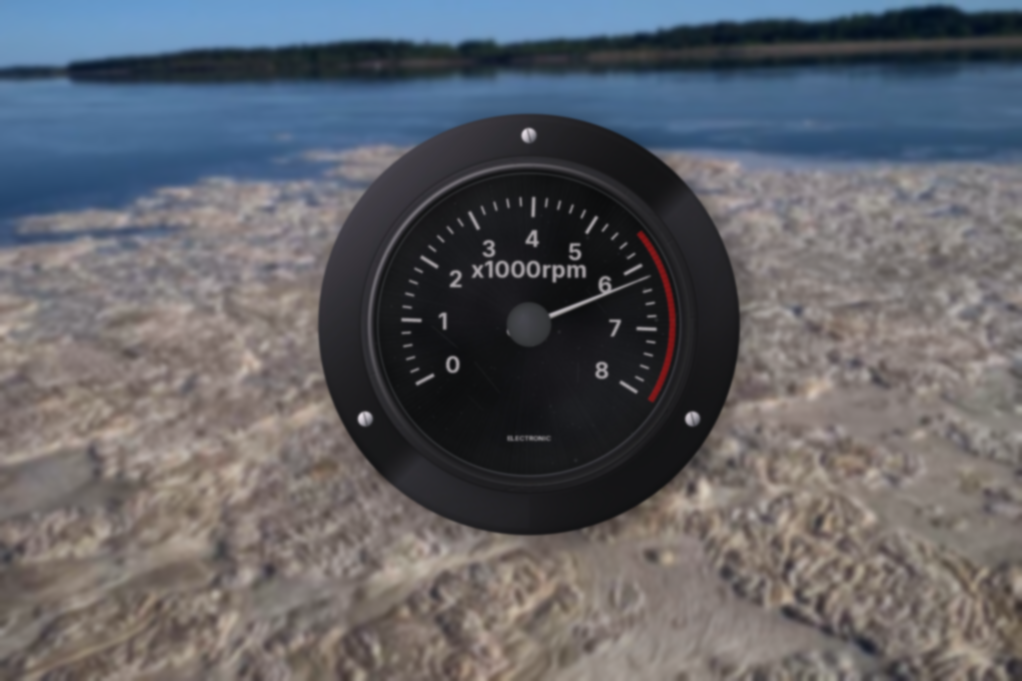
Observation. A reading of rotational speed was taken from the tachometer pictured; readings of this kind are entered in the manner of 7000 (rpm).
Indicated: 6200 (rpm)
